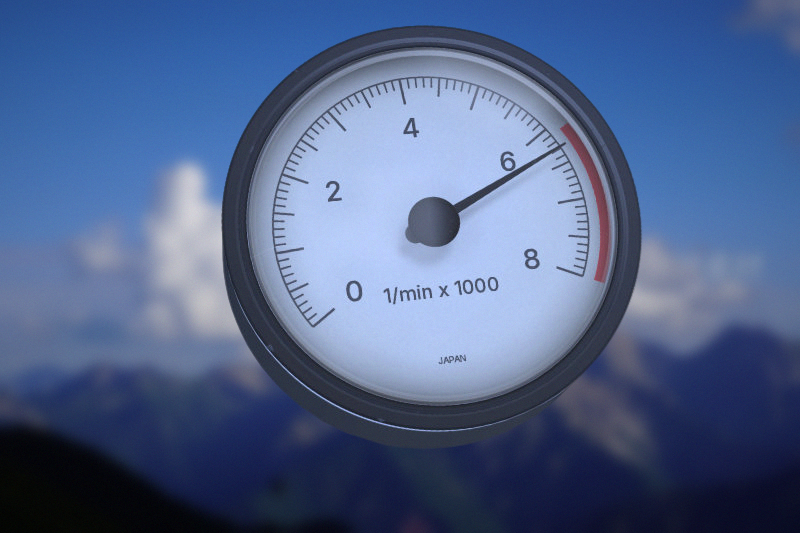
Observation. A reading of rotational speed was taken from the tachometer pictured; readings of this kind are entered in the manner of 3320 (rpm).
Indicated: 6300 (rpm)
